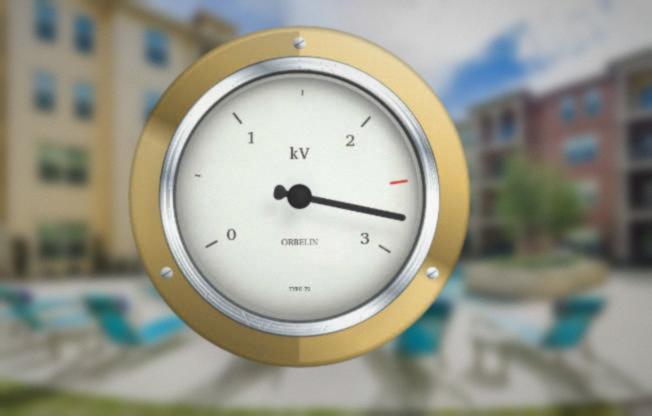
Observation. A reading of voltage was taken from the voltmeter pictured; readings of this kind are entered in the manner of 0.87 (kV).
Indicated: 2.75 (kV)
